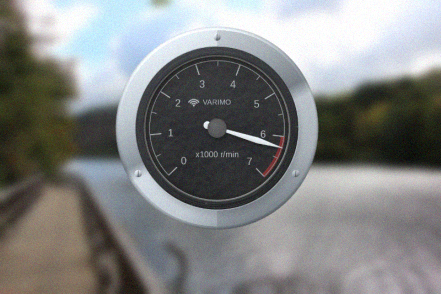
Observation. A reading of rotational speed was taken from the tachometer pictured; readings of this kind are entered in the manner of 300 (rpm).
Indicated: 6250 (rpm)
